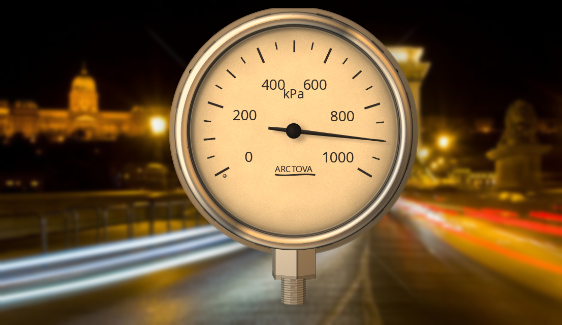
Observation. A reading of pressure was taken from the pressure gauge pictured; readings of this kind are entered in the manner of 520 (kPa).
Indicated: 900 (kPa)
